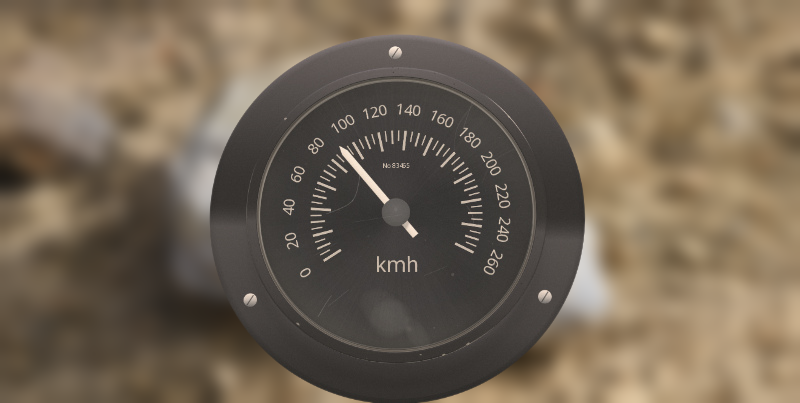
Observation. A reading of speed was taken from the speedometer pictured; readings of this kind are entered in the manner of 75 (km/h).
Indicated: 90 (km/h)
